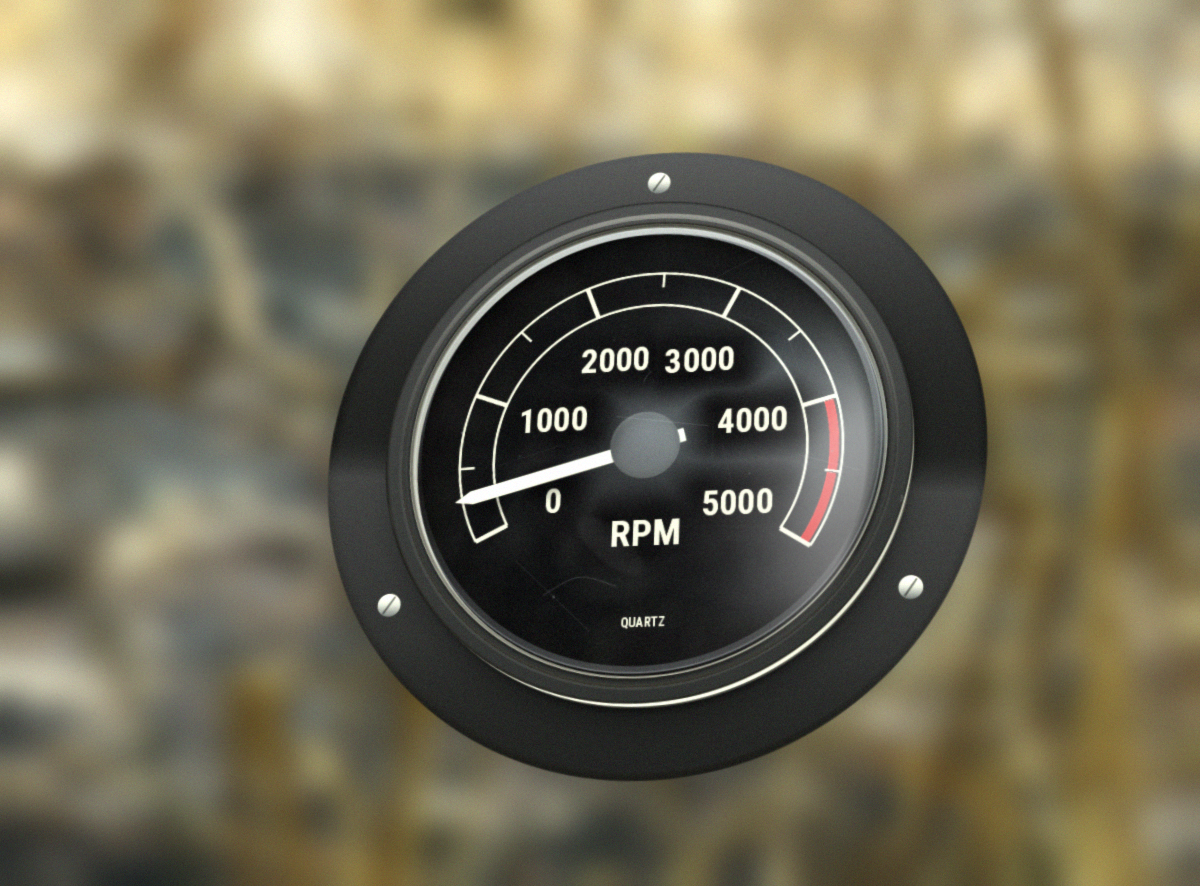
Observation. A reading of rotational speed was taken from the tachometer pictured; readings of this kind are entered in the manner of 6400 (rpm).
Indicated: 250 (rpm)
